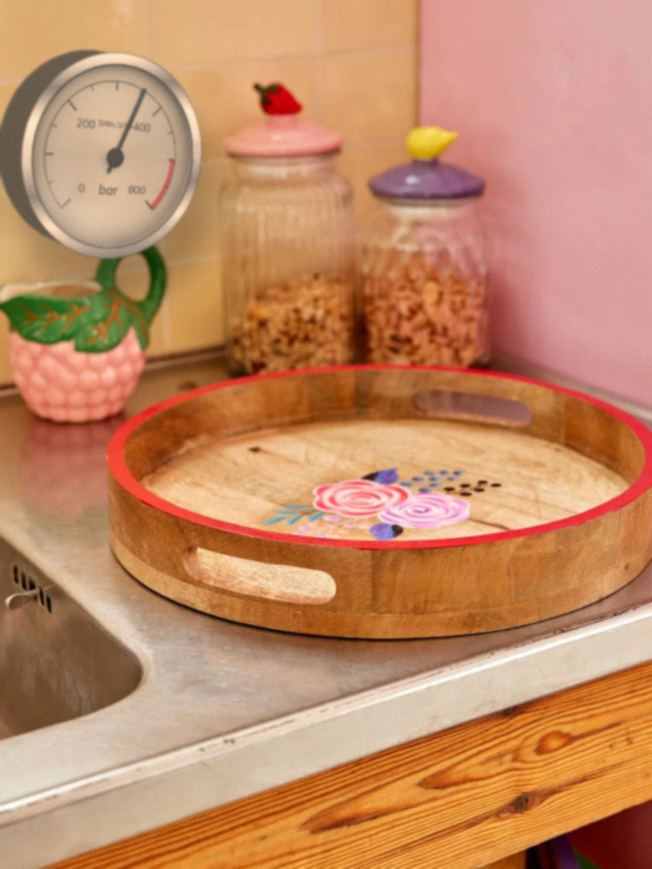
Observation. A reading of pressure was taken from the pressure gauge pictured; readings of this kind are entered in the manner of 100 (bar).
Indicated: 350 (bar)
